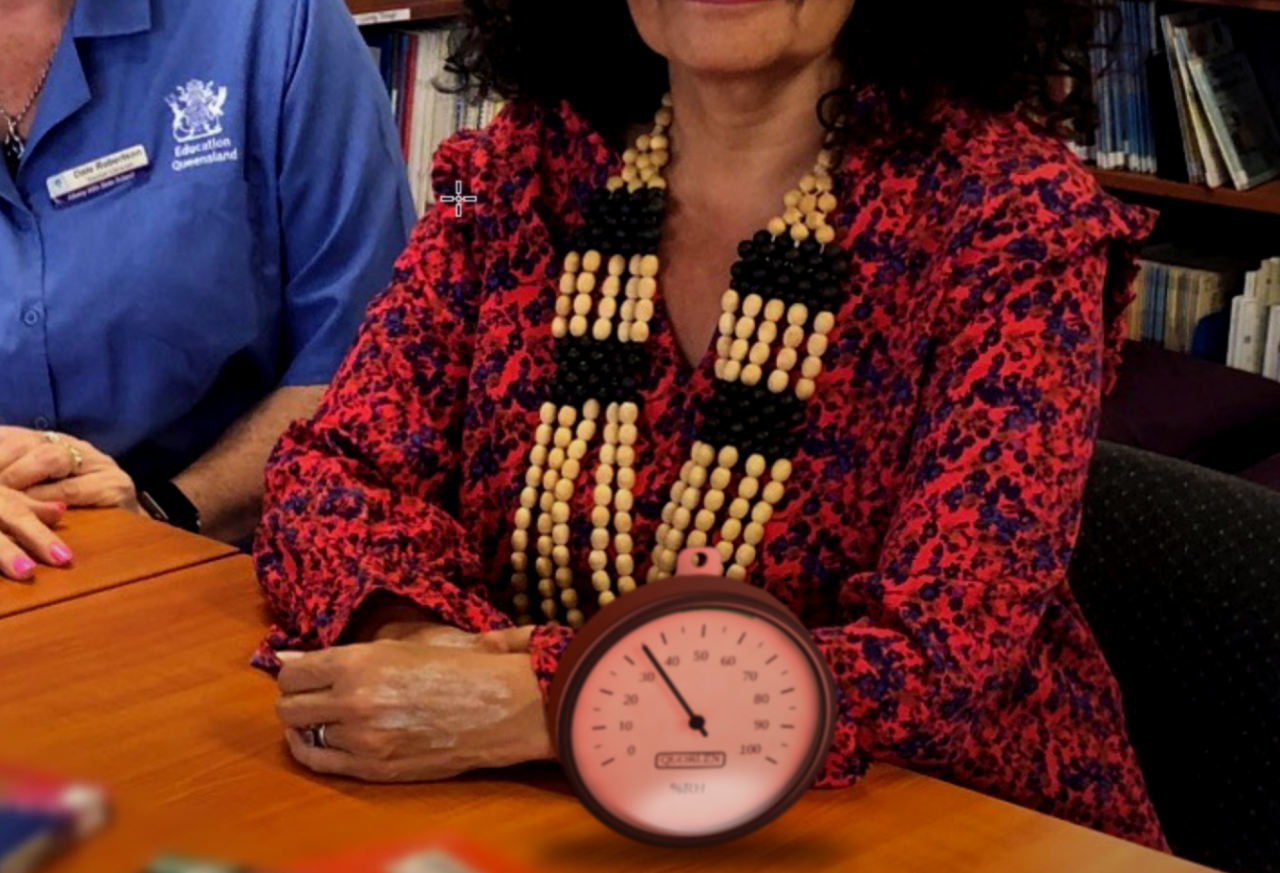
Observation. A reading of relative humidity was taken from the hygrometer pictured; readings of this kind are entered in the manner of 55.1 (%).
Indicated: 35 (%)
